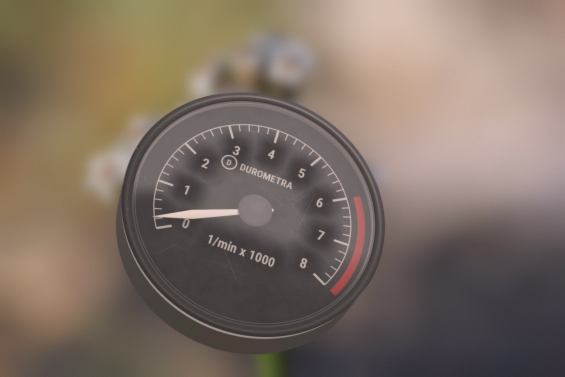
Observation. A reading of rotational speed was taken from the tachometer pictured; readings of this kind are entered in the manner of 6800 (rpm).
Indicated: 200 (rpm)
